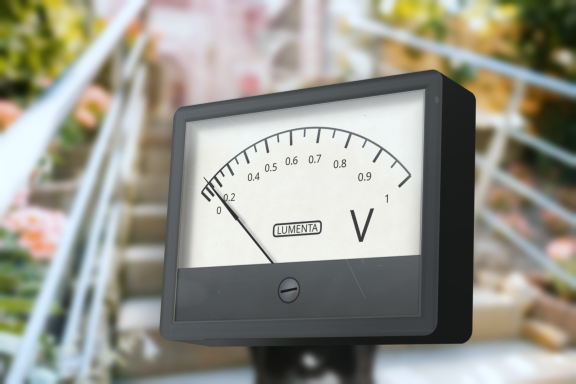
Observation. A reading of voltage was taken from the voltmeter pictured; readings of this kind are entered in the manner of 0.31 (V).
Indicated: 0.15 (V)
